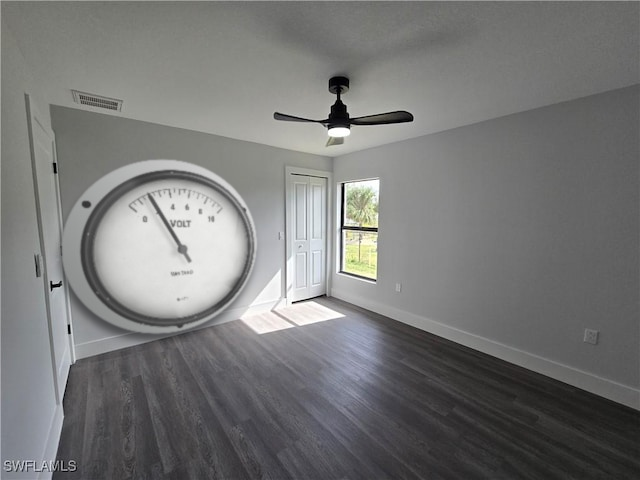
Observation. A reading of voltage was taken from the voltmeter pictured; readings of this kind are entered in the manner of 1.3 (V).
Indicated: 2 (V)
